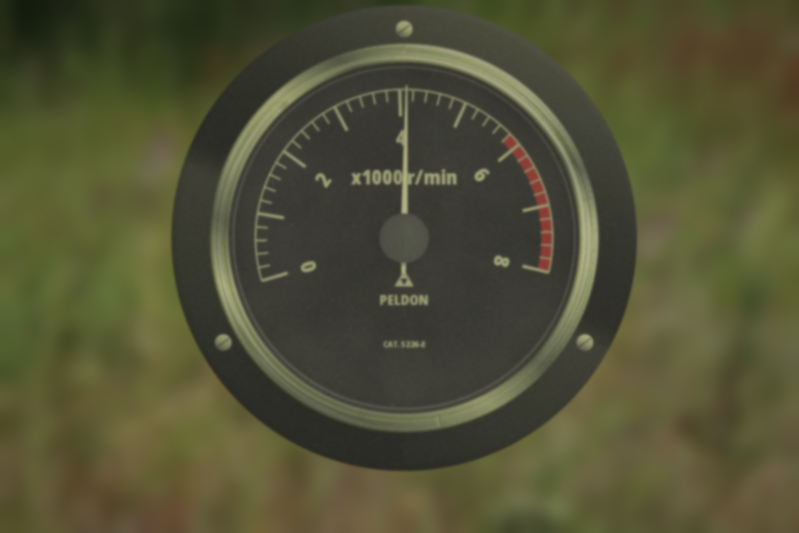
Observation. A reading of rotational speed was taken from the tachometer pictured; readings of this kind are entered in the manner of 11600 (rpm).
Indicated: 4100 (rpm)
